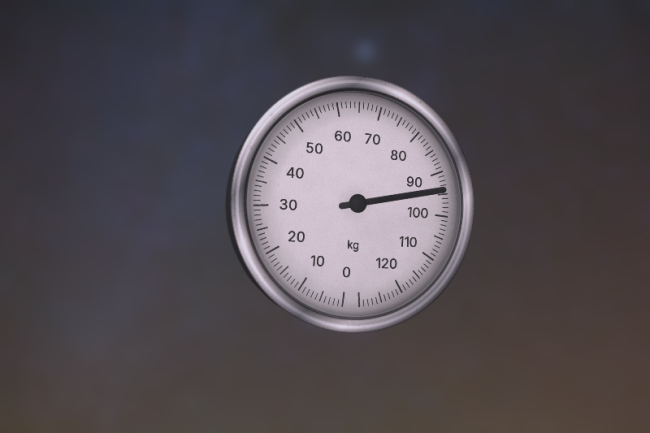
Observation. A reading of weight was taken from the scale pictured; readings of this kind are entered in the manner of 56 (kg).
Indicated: 94 (kg)
